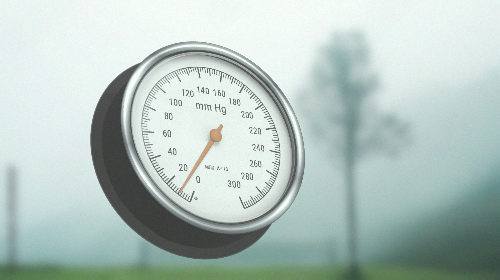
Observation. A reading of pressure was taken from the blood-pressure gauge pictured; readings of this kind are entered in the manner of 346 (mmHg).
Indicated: 10 (mmHg)
